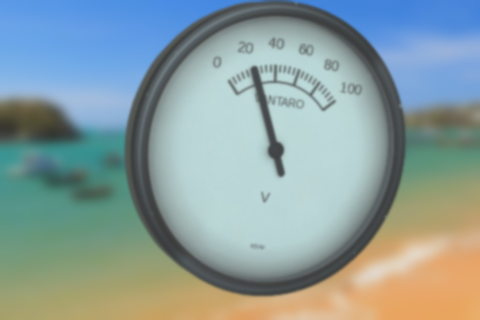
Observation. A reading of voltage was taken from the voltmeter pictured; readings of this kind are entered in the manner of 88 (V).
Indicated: 20 (V)
